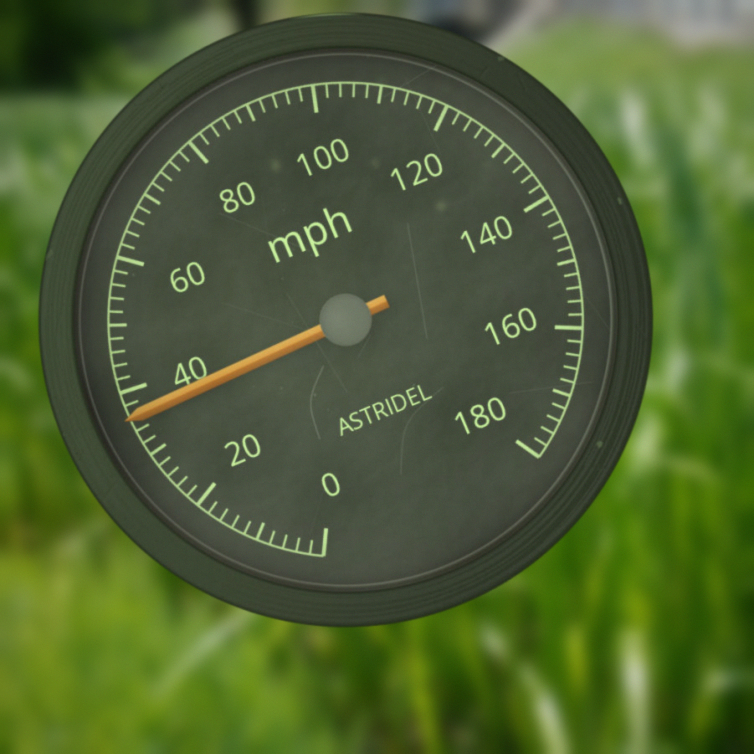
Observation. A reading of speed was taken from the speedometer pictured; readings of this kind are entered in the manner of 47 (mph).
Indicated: 36 (mph)
